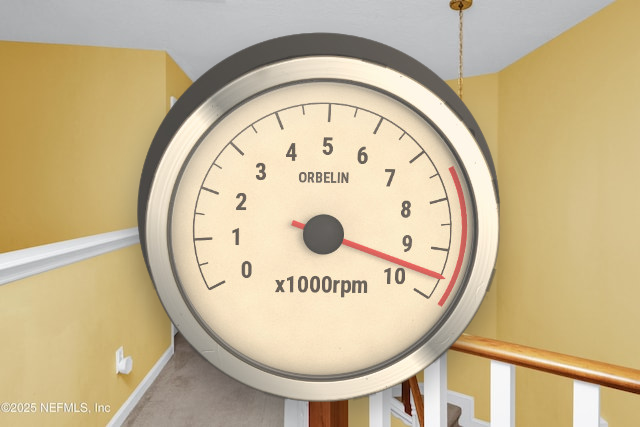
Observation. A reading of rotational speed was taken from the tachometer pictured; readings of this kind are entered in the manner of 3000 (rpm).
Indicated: 9500 (rpm)
